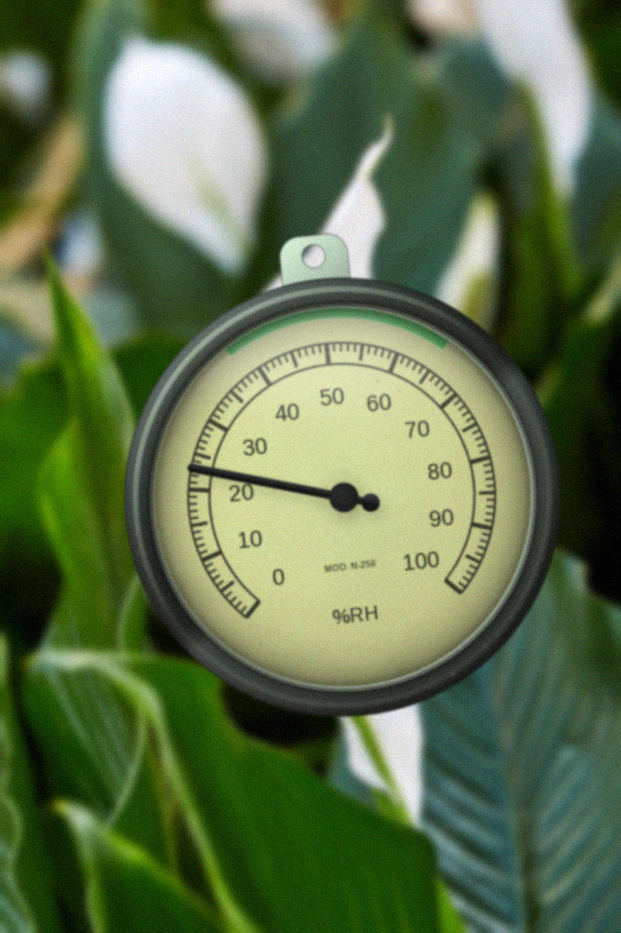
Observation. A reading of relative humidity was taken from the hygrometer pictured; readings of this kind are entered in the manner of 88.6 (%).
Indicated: 23 (%)
